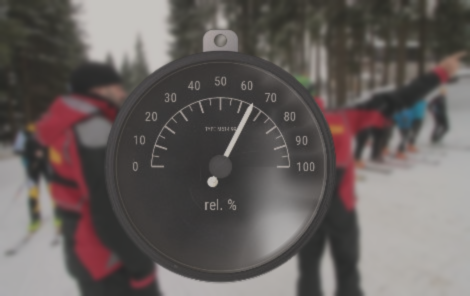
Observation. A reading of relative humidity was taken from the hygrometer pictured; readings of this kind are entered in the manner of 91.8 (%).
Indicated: 65 (%)
